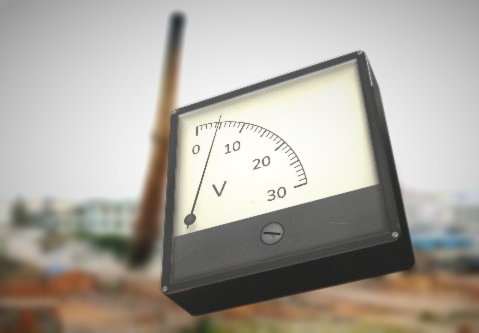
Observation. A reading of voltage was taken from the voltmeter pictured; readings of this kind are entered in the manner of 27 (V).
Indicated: 5 (V)
